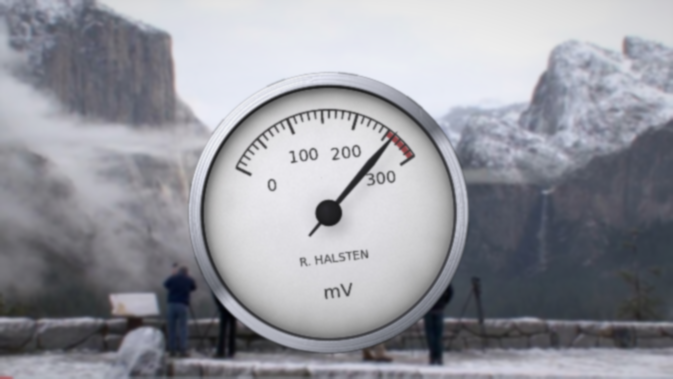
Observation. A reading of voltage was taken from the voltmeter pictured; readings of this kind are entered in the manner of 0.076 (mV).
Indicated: 260 (mV)
